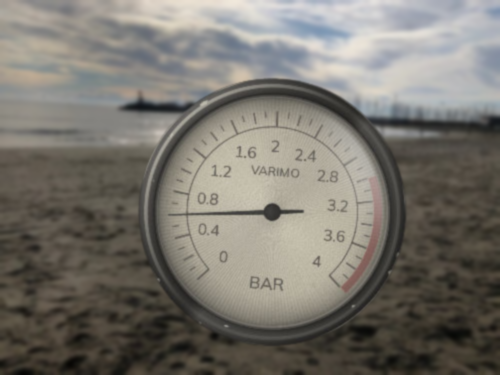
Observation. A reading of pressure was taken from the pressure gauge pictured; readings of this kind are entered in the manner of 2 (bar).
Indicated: 0.6 (bar)
